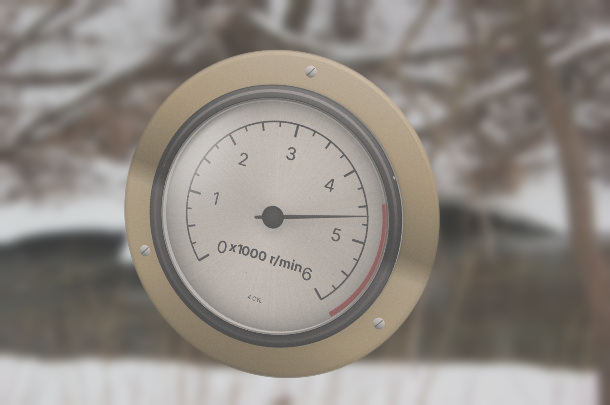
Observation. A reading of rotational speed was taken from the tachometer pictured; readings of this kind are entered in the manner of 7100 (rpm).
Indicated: 4625 (rpm)
